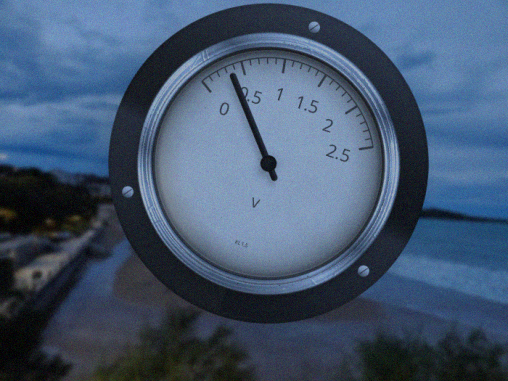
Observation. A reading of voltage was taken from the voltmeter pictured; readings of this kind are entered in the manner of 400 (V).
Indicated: 0.35 (V)
